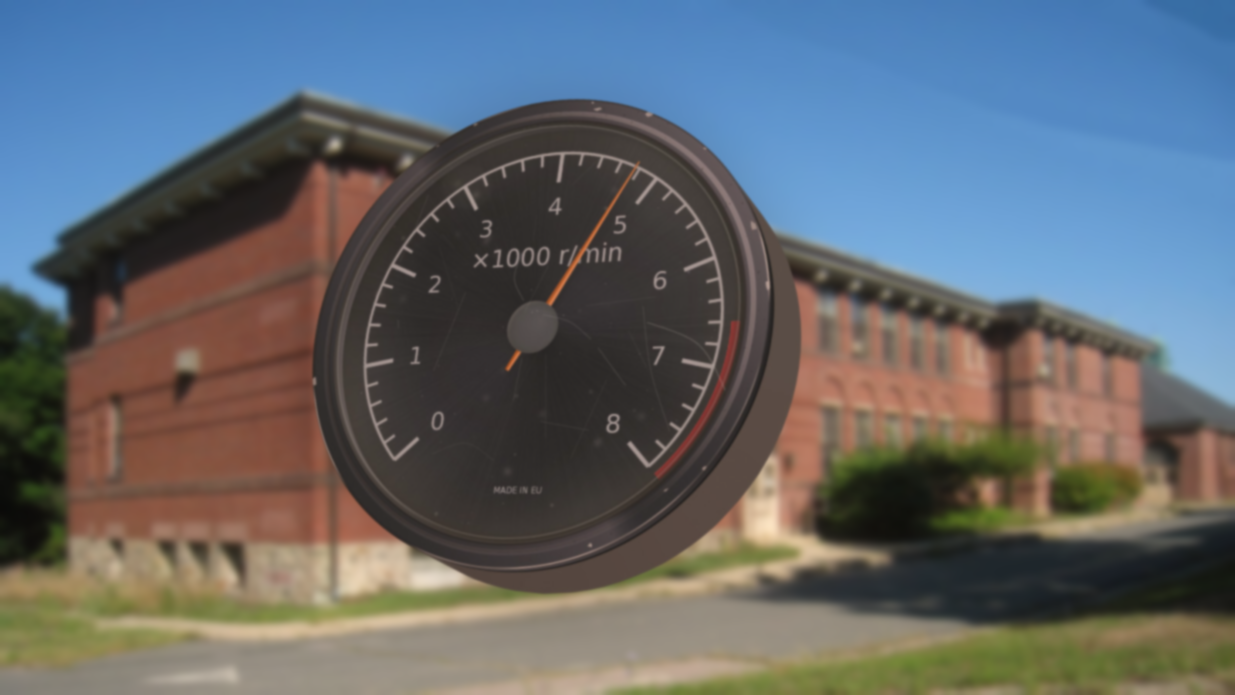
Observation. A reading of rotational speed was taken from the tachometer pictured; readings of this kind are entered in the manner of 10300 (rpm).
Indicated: 4800 (rpm)
